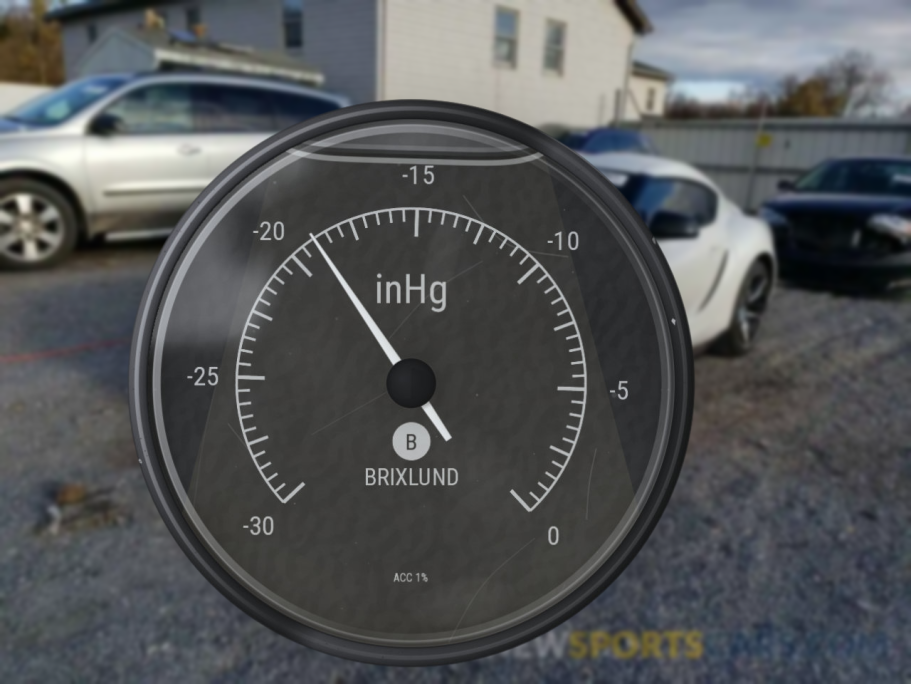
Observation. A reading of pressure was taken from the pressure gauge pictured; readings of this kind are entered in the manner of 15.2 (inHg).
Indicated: -19 (inHg)
